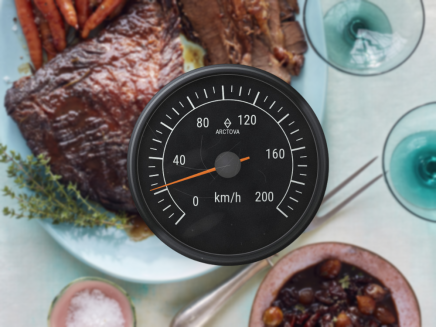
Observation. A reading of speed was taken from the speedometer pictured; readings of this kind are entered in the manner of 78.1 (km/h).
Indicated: 22.5 (km/h)
